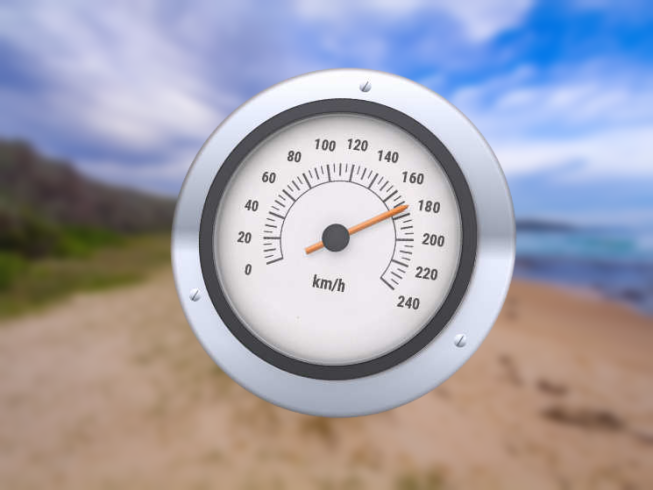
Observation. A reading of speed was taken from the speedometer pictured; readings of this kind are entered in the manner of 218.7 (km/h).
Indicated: 175 (km/h)
